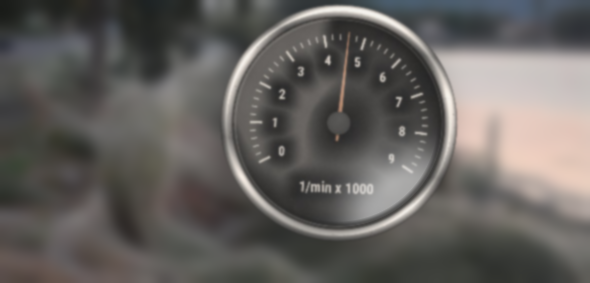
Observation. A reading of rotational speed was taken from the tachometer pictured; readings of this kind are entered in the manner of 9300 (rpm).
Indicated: 4600 (rpm)
